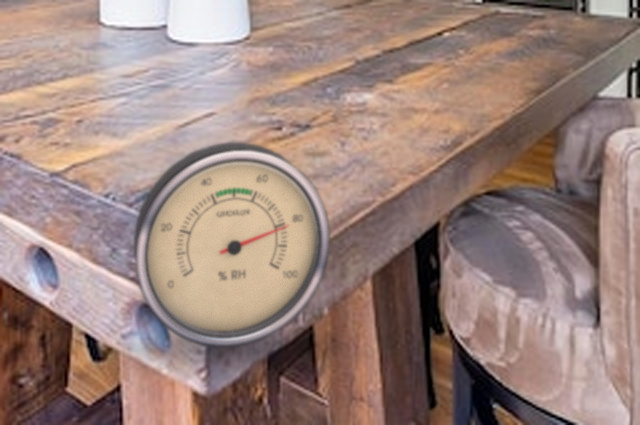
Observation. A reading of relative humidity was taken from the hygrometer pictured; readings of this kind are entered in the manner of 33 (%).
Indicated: 80 (%)
